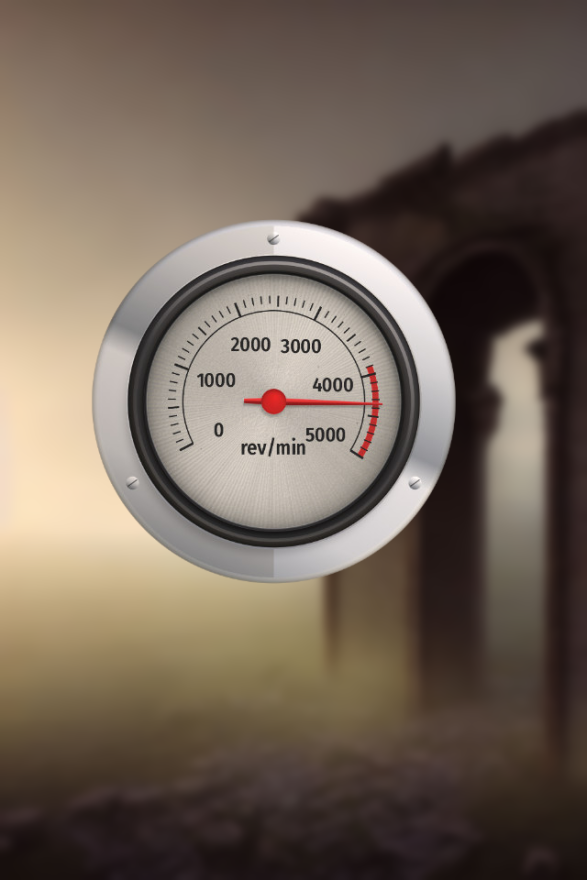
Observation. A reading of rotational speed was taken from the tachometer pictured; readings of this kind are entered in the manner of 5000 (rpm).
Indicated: 4350 (rpm)
